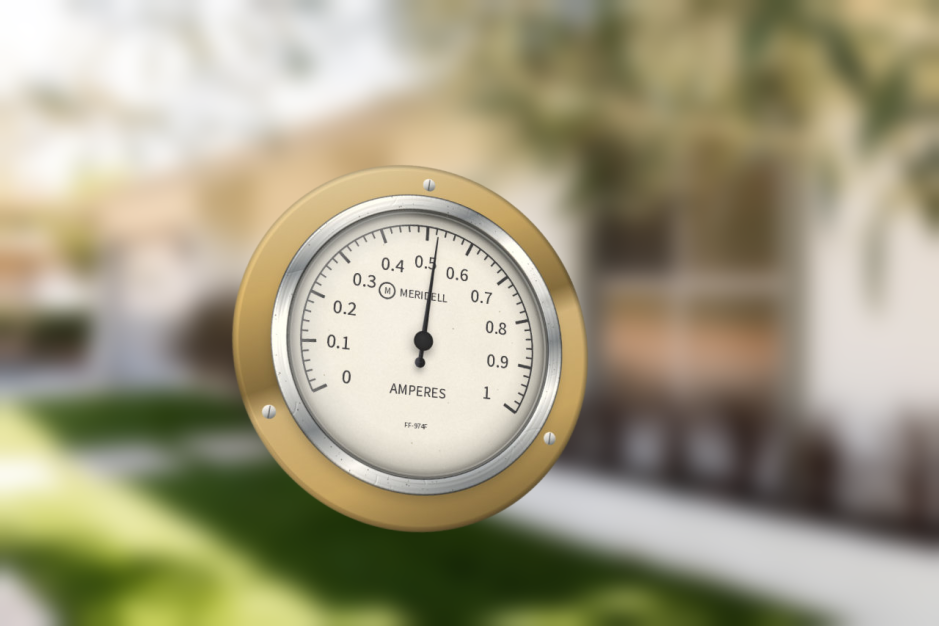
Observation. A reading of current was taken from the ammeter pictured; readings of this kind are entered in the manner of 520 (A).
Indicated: 0.52 (A)
